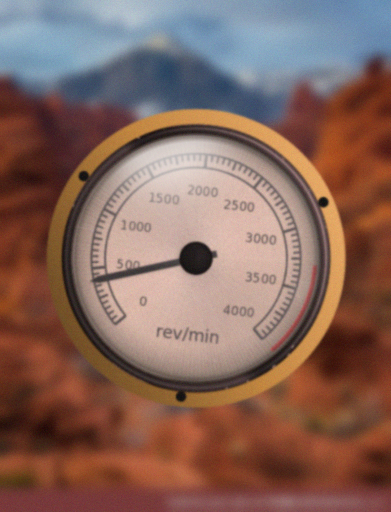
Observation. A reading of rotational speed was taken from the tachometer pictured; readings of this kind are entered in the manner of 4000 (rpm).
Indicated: 400 (rpm)
